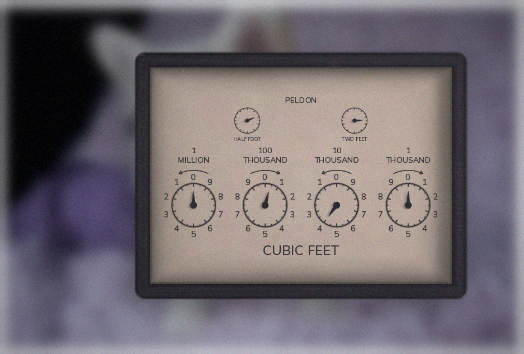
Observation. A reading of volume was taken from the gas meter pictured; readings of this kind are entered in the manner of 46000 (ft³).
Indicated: 4000 (ft³)
